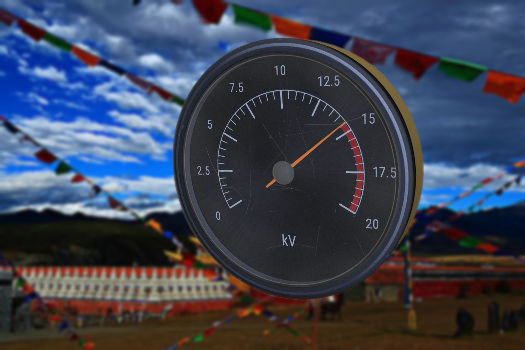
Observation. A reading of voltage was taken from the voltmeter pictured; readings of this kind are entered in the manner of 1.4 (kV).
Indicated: 14.5 (kV)
